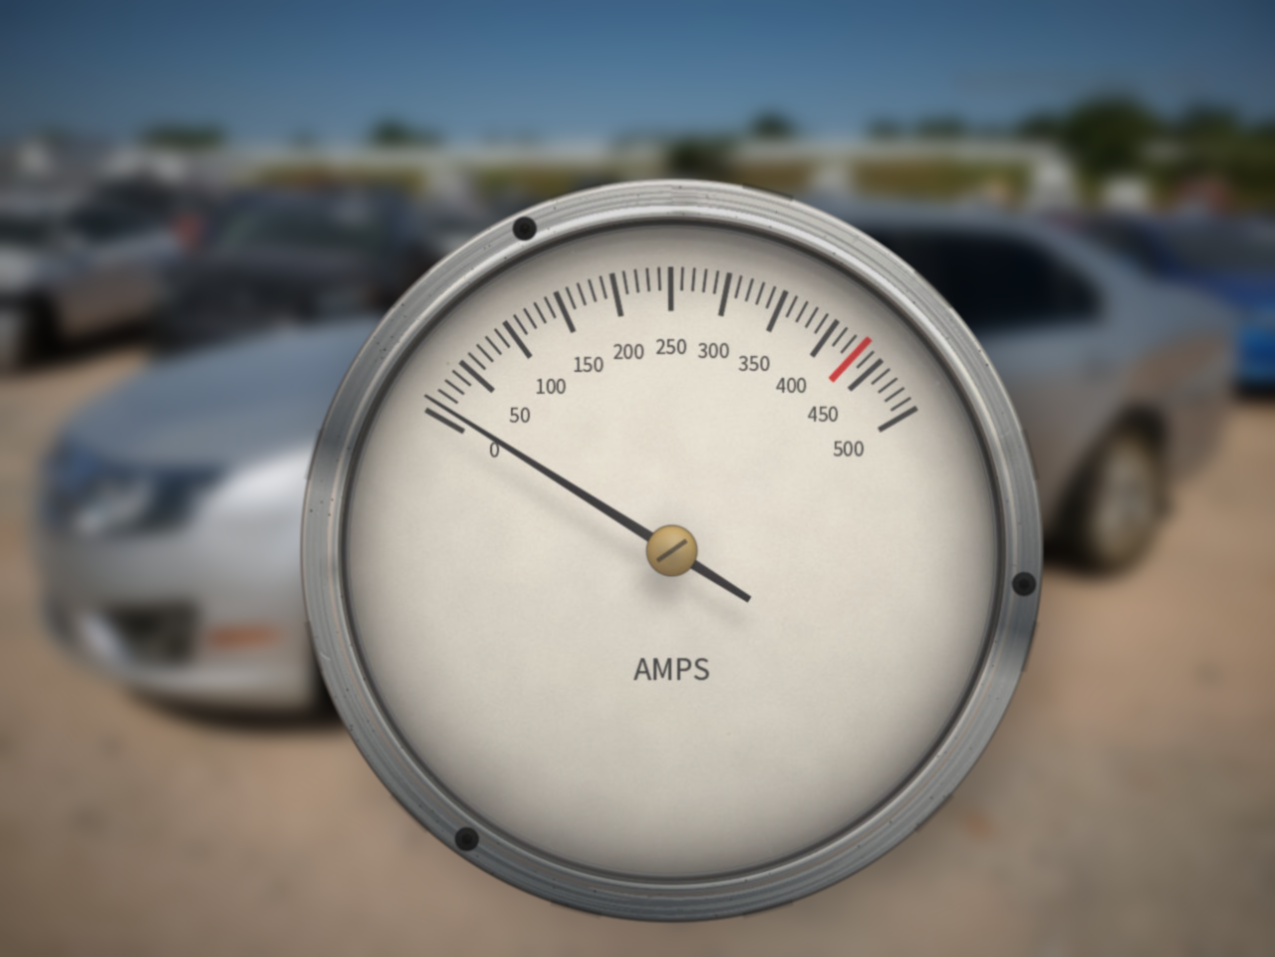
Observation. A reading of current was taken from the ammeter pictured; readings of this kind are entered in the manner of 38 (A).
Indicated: 10 (A)
